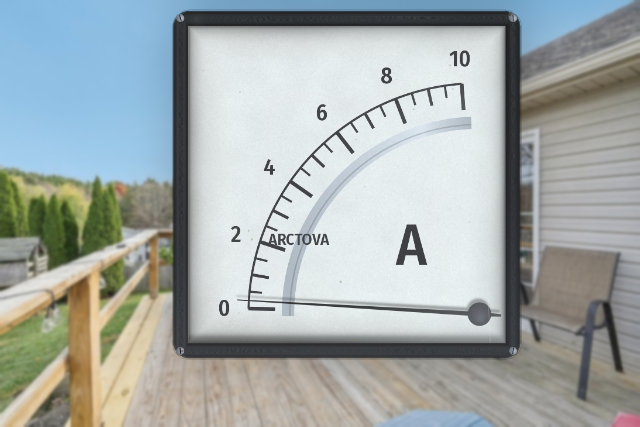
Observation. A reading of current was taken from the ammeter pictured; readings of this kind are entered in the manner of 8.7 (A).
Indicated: 0.25 (A)
